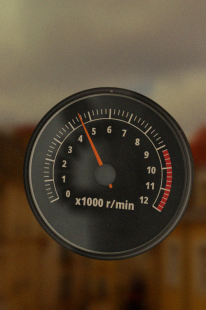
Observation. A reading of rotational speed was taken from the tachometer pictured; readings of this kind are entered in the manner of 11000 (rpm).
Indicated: 4600 (rpm)
